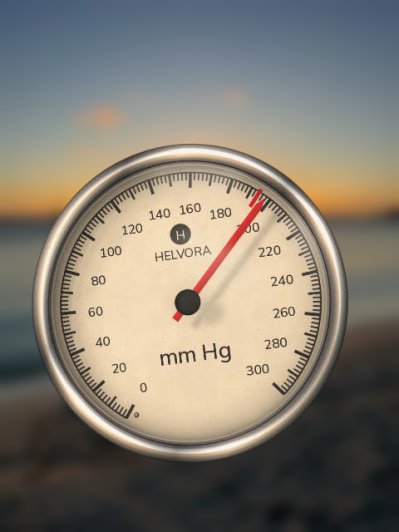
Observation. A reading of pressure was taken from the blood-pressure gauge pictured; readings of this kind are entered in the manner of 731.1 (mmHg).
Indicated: 198 (mmHg)
